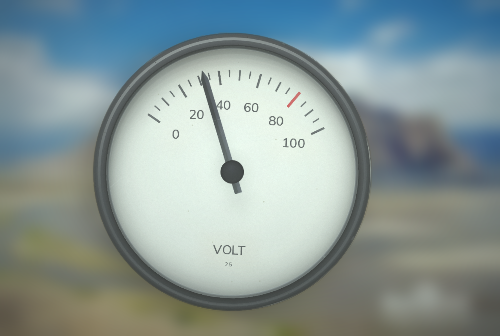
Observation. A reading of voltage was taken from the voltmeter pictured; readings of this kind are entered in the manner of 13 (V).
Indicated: 32.5 (V)
